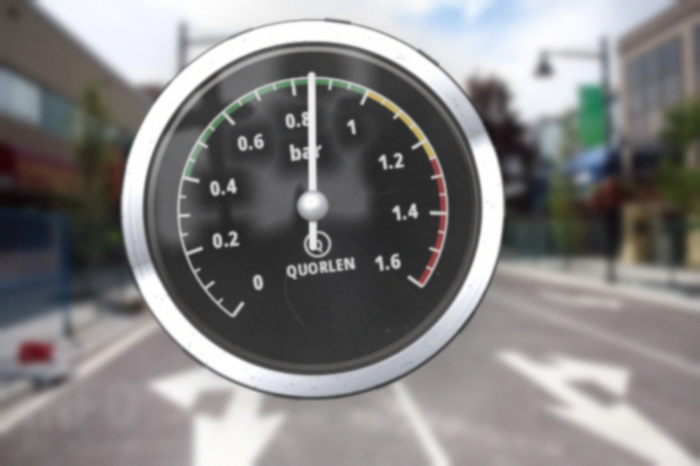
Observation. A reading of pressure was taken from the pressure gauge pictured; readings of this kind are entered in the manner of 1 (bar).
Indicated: 0.85 (bar)
